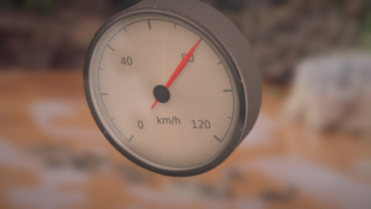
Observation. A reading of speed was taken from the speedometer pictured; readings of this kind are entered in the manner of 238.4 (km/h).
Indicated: 80 (km/h)
